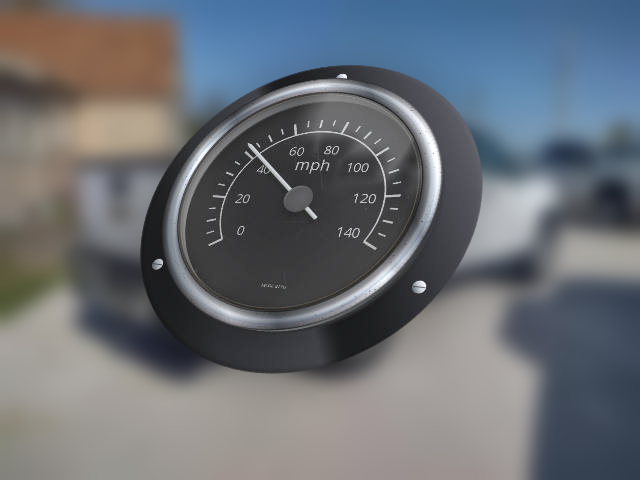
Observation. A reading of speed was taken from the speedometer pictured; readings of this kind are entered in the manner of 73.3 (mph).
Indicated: 42.5 (mph)
